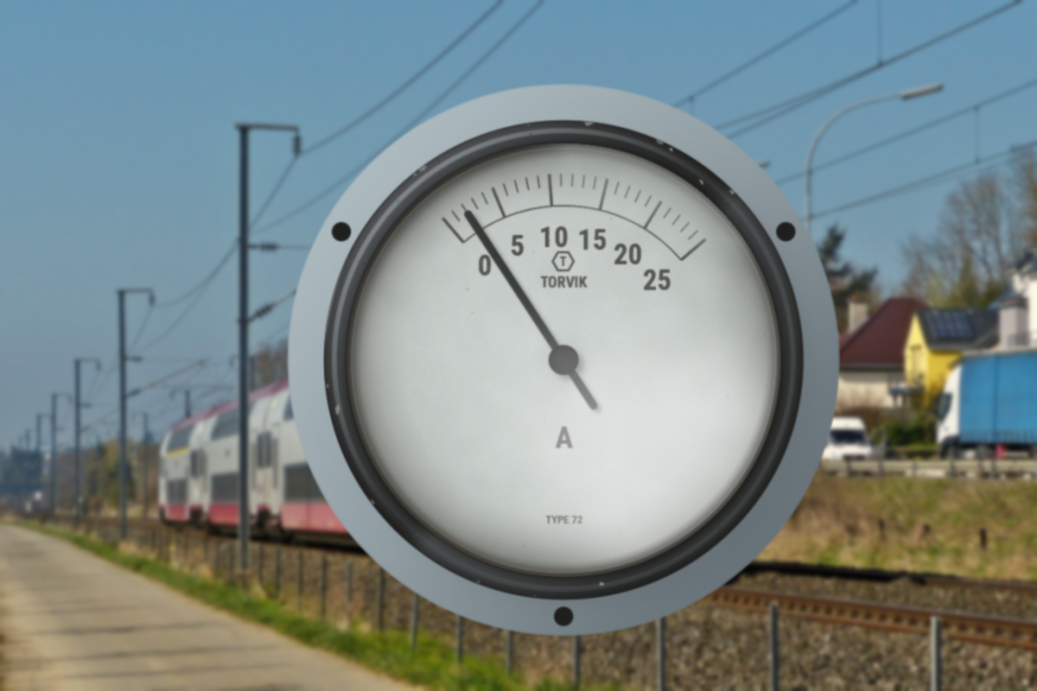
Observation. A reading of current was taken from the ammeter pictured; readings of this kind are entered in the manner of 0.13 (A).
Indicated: 2 (A)
